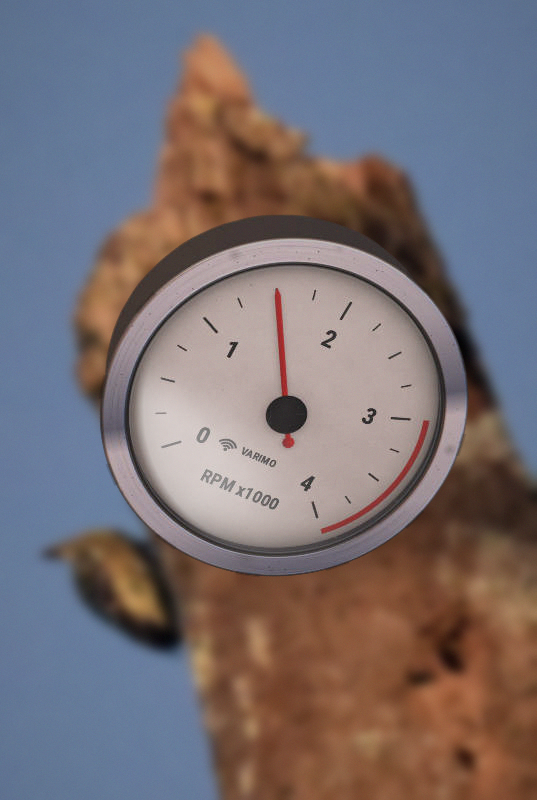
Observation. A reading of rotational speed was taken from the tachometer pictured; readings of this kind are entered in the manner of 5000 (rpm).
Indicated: 1500 (rpm)
